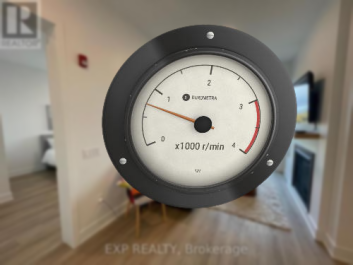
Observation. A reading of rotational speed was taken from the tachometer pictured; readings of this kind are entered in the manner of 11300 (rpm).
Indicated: 750 (rpm)
